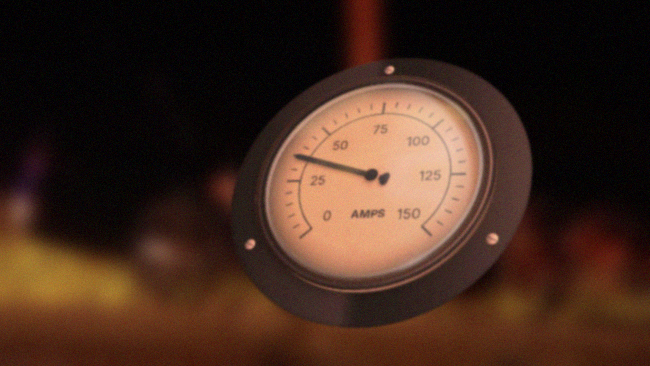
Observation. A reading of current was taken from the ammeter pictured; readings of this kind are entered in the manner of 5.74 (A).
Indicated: 35 (A)
